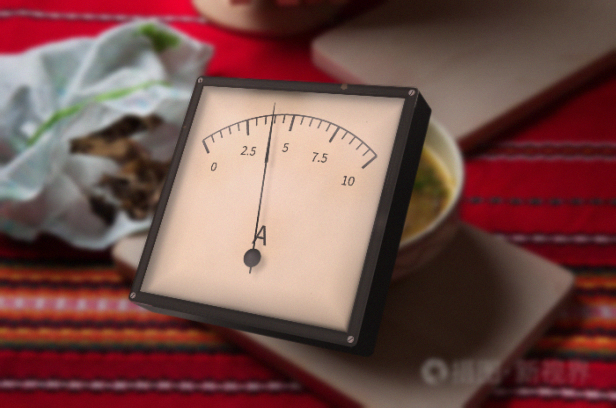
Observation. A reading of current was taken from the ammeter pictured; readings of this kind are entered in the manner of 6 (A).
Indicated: 4 (A)
